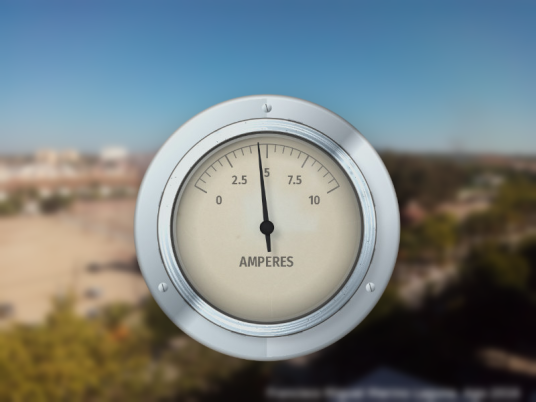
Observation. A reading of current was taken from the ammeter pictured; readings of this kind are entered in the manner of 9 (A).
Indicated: 4.5 (A)
